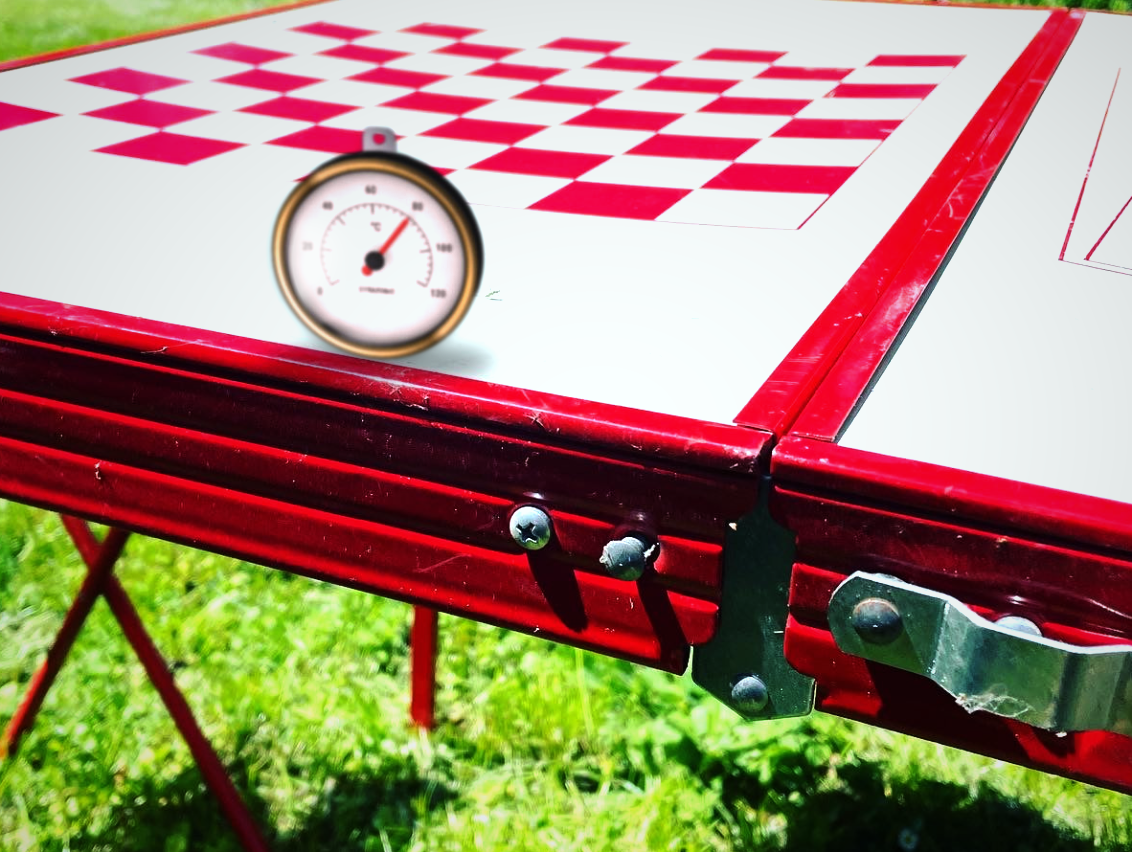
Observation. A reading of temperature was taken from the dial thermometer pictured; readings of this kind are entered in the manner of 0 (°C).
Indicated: 80 (°C)
